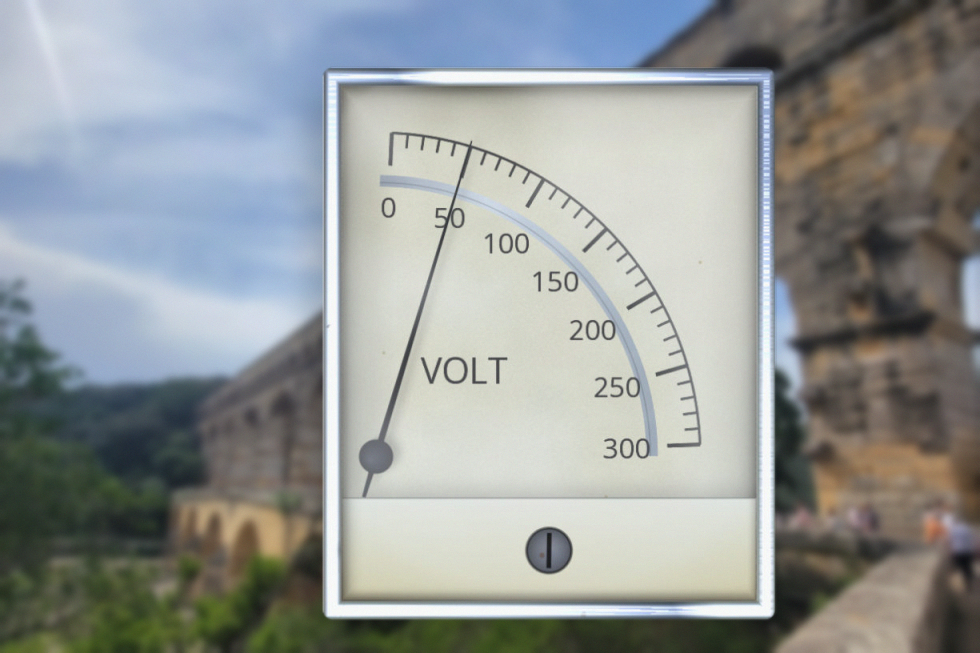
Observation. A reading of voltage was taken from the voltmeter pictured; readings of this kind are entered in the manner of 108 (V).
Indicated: 50 (V)
